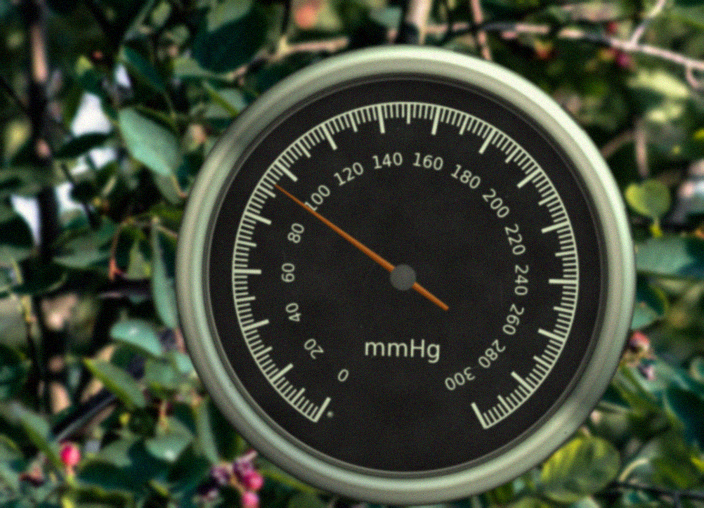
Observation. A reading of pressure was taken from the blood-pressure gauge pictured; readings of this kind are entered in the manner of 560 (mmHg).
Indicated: 94 (mmHg)
